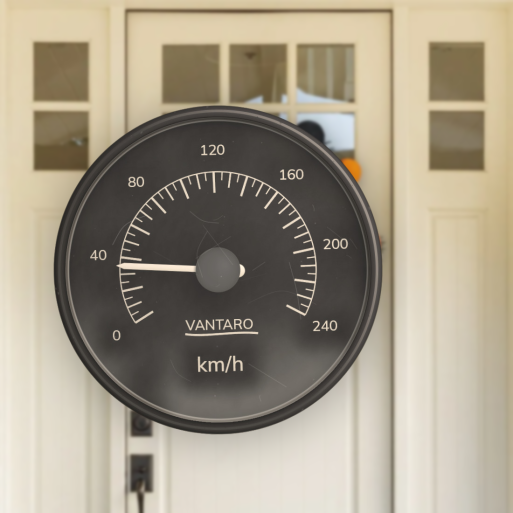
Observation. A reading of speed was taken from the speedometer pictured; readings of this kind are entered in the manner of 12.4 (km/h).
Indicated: 35 (km/h)
